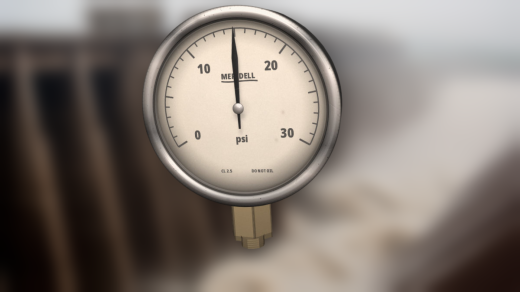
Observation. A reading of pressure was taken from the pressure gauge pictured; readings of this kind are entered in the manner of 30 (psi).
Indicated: 15 (psi)
